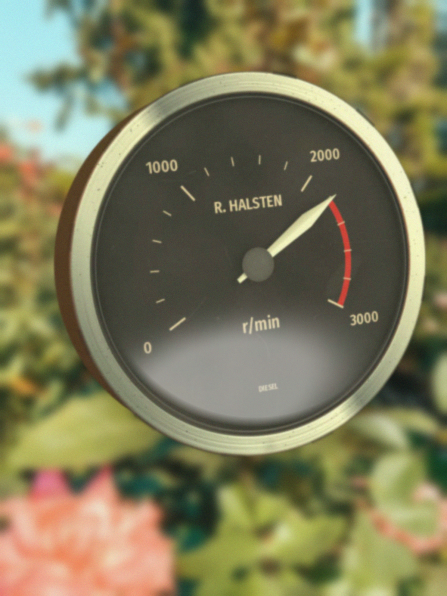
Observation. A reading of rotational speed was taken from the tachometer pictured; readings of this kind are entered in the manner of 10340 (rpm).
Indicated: 2200 (rpm)
